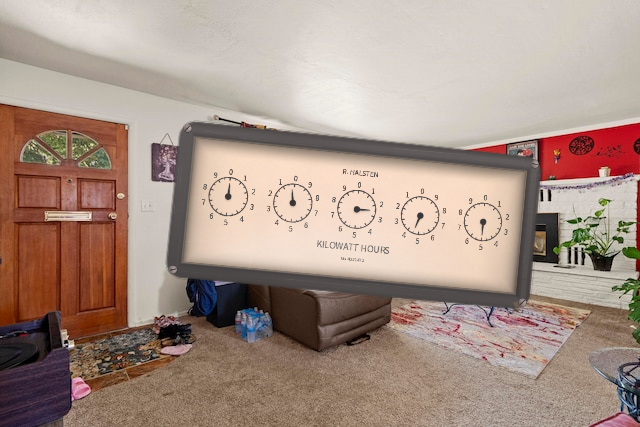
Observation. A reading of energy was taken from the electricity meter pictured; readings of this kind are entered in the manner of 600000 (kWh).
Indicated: 245 (kWh)
